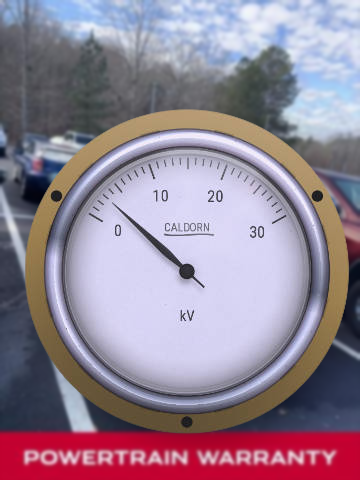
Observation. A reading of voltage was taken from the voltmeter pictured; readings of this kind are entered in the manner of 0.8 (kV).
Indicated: 3 (kV)
